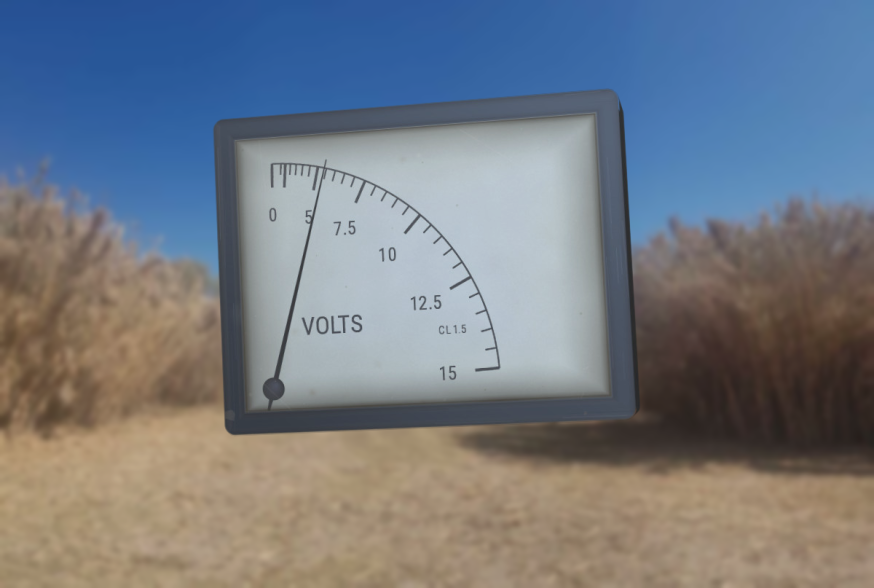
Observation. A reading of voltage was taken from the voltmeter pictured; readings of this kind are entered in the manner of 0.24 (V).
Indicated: 5.5 (V)
